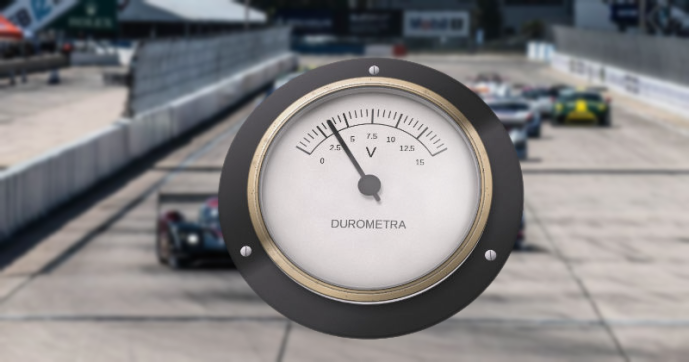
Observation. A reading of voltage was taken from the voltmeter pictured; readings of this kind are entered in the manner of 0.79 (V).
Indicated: 3.5 (V)
